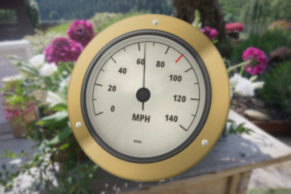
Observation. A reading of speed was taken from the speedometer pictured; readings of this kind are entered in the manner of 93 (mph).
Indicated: 65 (mph)
